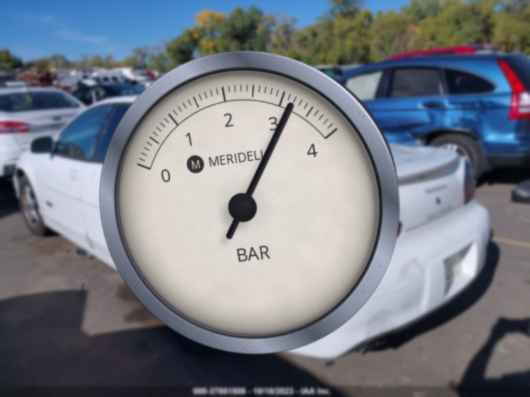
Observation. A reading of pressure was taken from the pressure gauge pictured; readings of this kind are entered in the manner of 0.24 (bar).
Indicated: 3.2 (bar)
